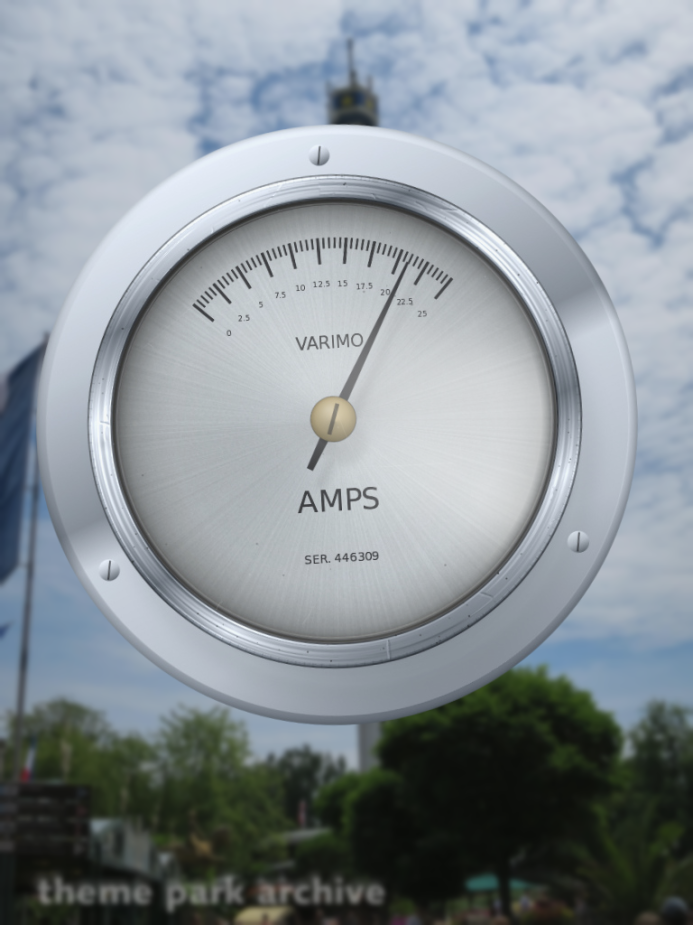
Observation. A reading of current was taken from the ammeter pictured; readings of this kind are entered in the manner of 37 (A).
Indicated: 21 (A)
